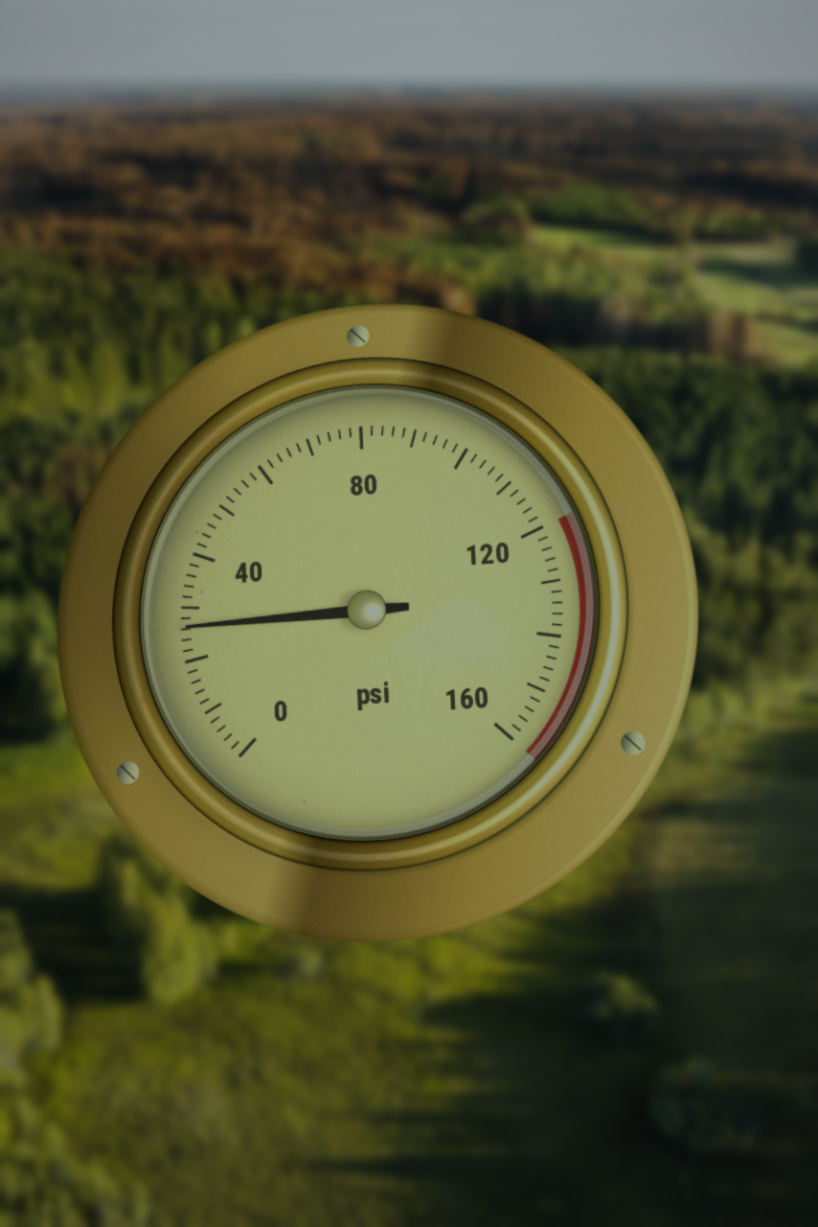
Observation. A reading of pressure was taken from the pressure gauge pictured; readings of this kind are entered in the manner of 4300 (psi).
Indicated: 26 (psi)
